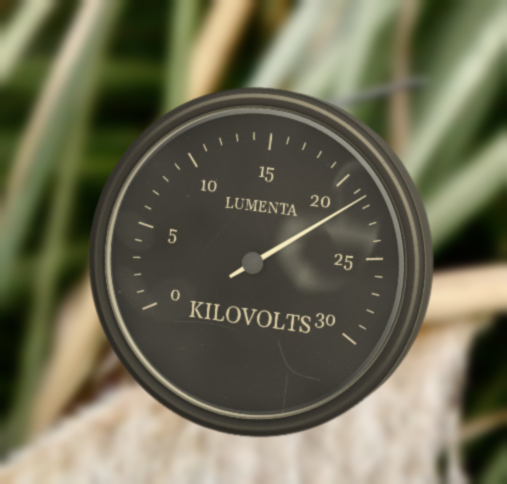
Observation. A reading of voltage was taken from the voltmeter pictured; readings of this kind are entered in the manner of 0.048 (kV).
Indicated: 21.5 (kV)
